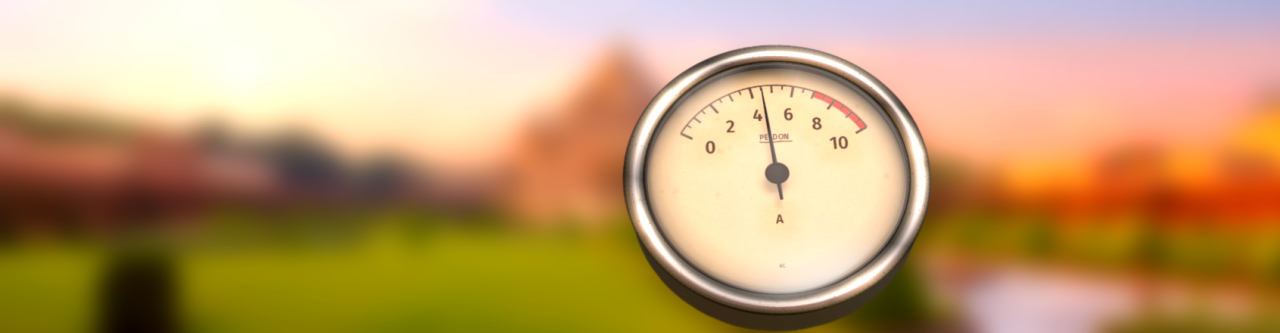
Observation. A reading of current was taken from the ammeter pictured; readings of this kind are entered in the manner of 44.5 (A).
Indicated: 4.5 (A)
